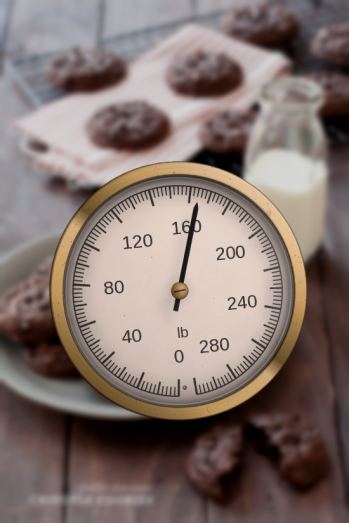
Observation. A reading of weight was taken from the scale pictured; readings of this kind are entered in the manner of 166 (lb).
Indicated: 164 (lb)
